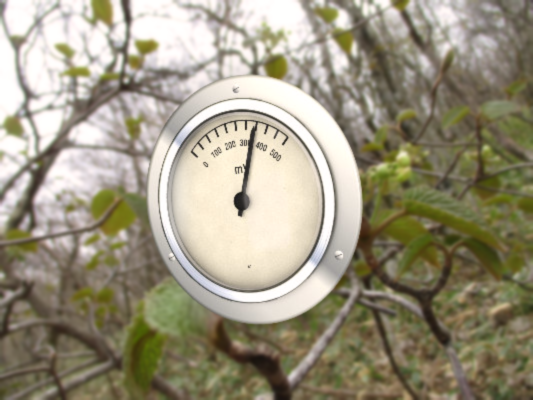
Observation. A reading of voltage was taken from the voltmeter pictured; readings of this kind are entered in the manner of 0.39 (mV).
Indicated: 350 (mV)
